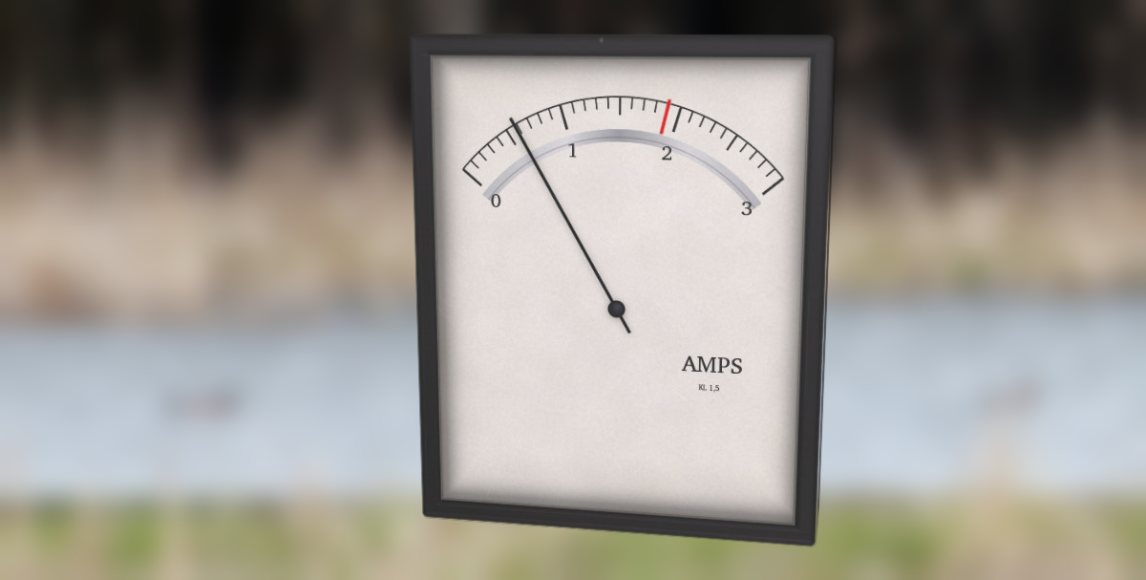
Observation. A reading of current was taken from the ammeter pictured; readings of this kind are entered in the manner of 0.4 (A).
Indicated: 0.6 (A)
